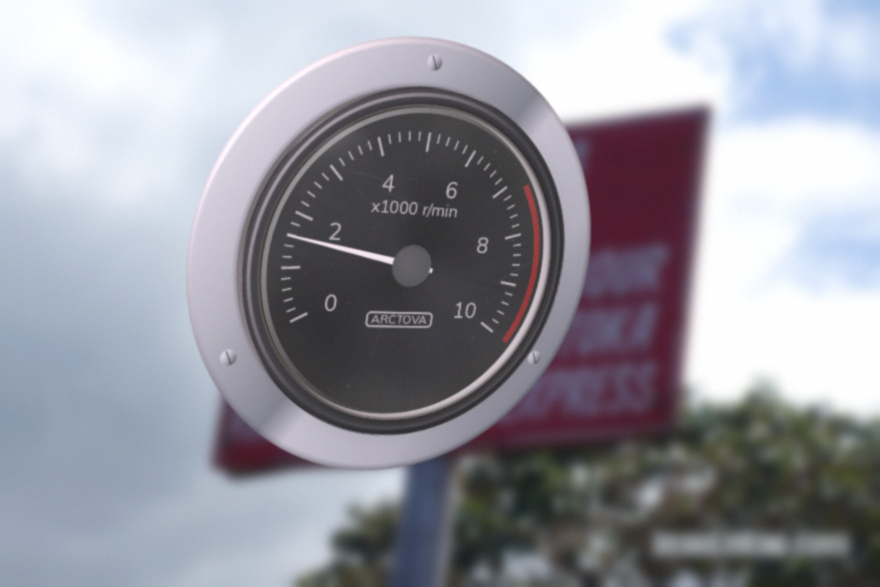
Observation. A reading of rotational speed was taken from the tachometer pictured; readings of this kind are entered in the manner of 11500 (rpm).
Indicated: 1600 (rpm)
